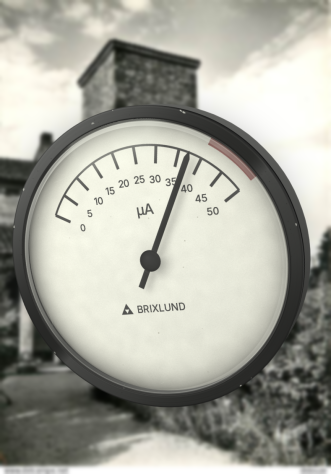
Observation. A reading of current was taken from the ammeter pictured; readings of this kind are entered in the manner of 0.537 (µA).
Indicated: 37.5 (µA)
